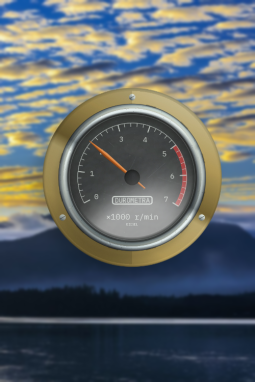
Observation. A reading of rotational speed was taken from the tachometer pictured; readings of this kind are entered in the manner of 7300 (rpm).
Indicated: 2000 (rpm)
